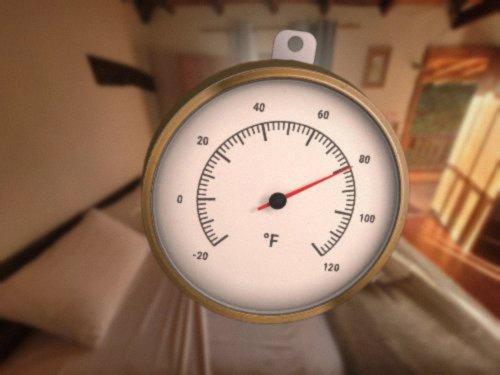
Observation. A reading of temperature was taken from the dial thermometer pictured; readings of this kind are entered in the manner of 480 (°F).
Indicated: 80 (°F)
